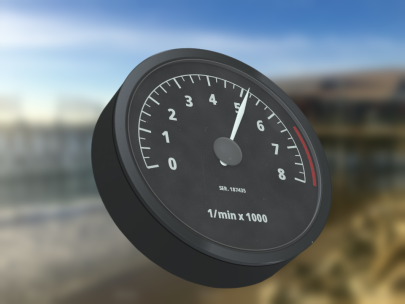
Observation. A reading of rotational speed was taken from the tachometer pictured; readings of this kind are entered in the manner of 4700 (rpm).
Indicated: 5125 (rpm)
